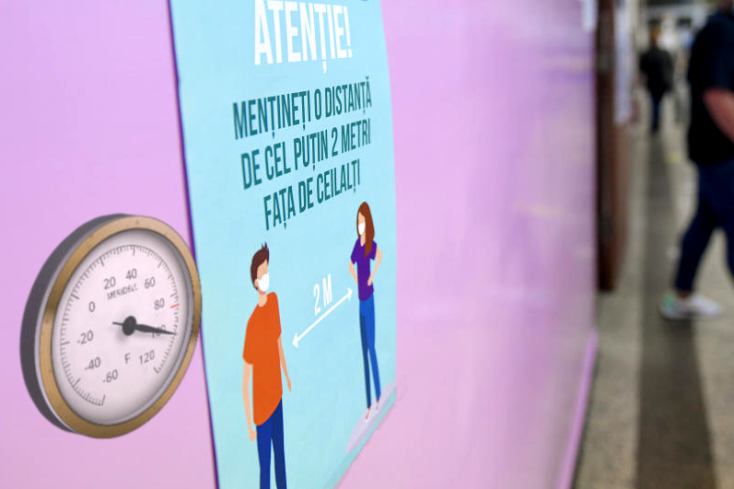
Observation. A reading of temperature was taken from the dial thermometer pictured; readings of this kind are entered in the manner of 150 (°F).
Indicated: 100 (°F)
